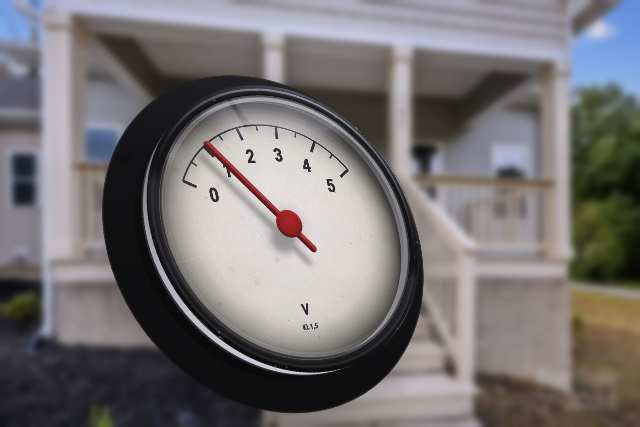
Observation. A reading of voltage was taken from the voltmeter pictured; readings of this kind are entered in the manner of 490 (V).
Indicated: 1 (V)
